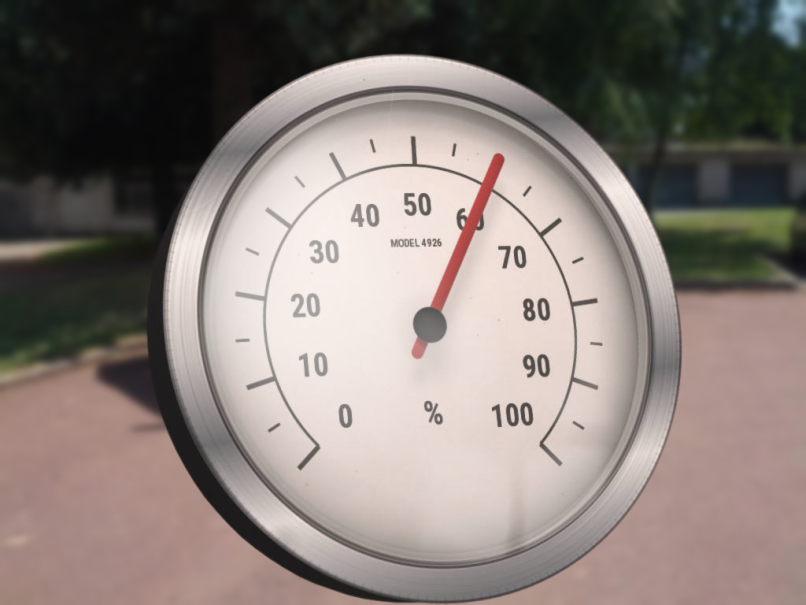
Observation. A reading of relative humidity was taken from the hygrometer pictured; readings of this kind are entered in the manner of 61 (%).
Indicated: 60 (%)
